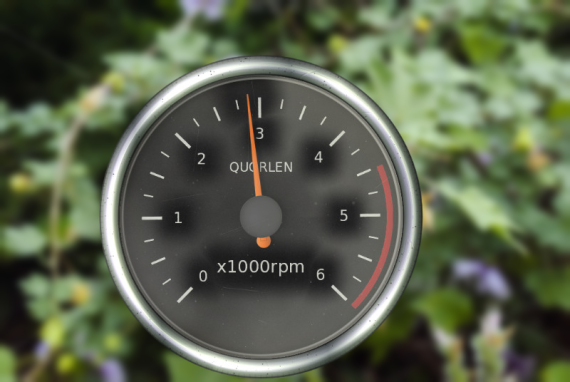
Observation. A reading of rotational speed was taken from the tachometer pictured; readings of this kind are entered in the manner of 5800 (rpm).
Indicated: 2875 (rpm)
